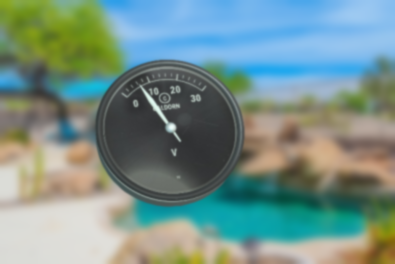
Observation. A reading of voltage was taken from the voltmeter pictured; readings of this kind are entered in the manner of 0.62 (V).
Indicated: 6 (V)
